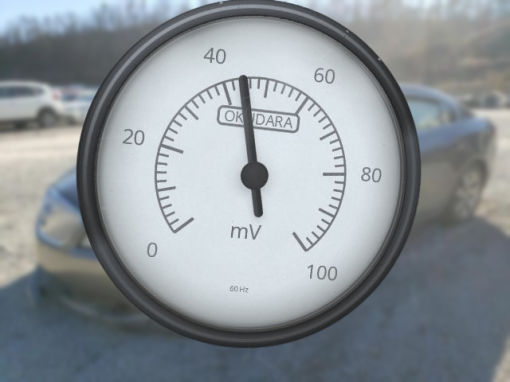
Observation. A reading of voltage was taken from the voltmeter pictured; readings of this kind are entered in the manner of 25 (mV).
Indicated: 44 (mV)
